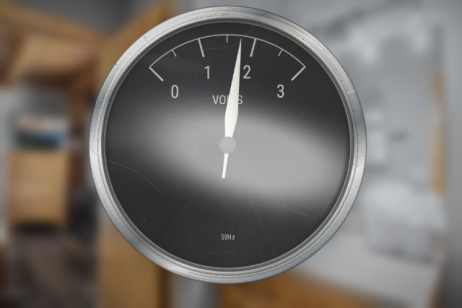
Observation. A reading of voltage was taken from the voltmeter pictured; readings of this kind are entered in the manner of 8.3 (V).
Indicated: 1.75 (V)
